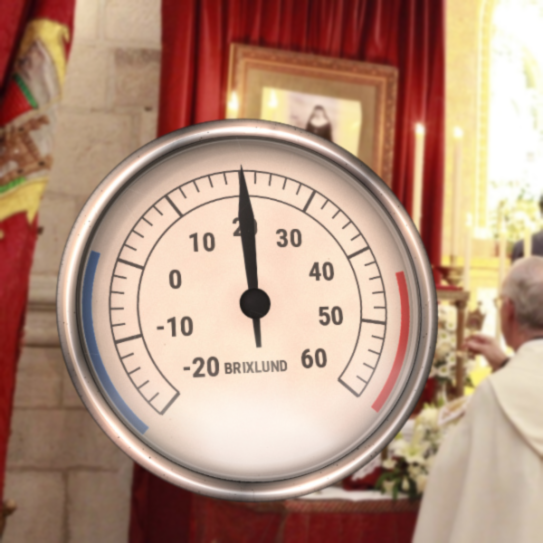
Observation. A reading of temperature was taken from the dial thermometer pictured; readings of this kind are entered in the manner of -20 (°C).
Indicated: 20 (°C)
